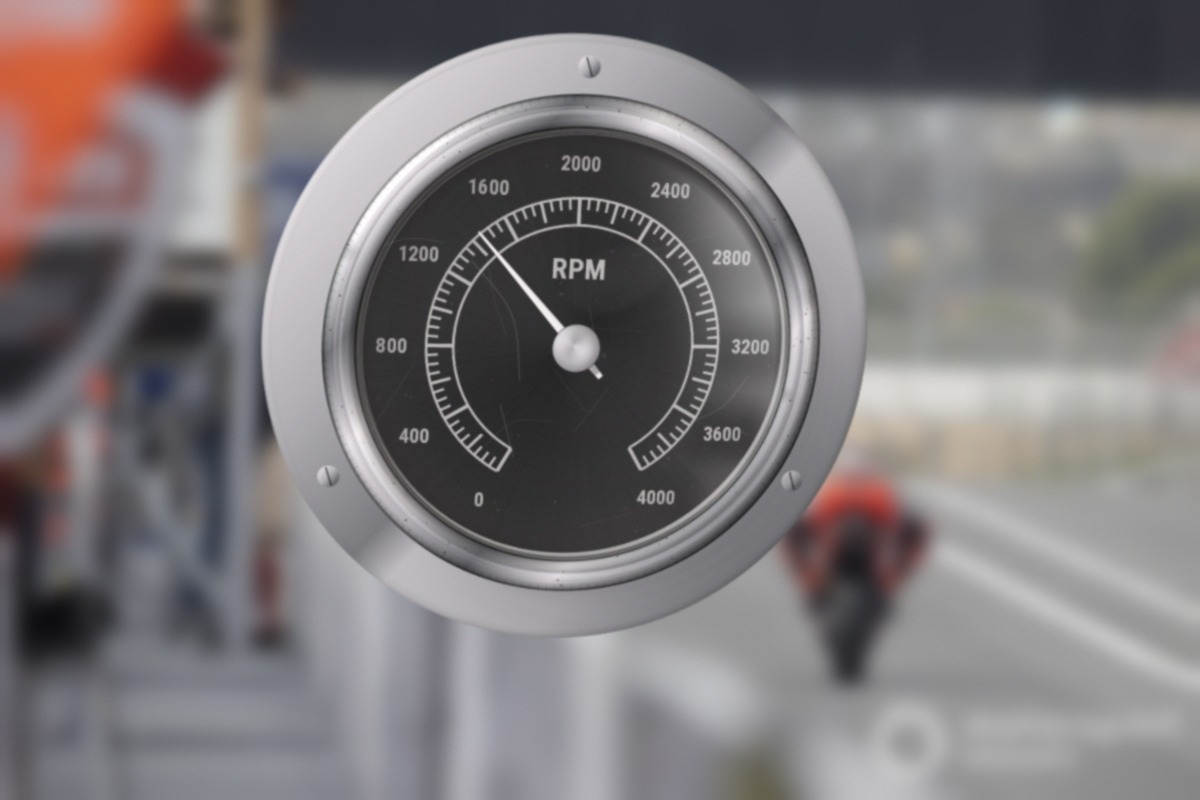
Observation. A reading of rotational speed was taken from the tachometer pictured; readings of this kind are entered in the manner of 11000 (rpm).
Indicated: 1450 (rpm)
